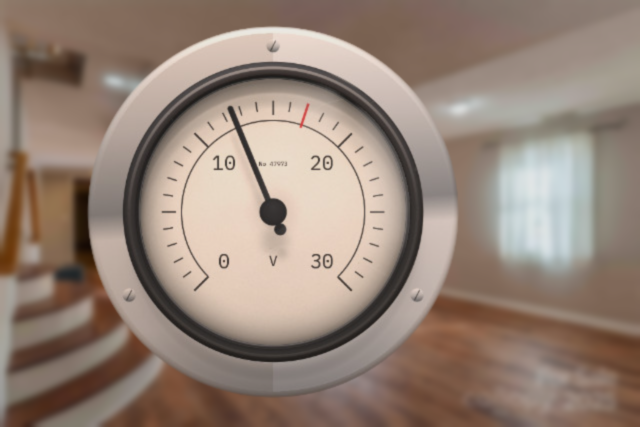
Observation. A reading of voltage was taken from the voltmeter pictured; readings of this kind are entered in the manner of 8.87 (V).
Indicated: 12.5 (V)
